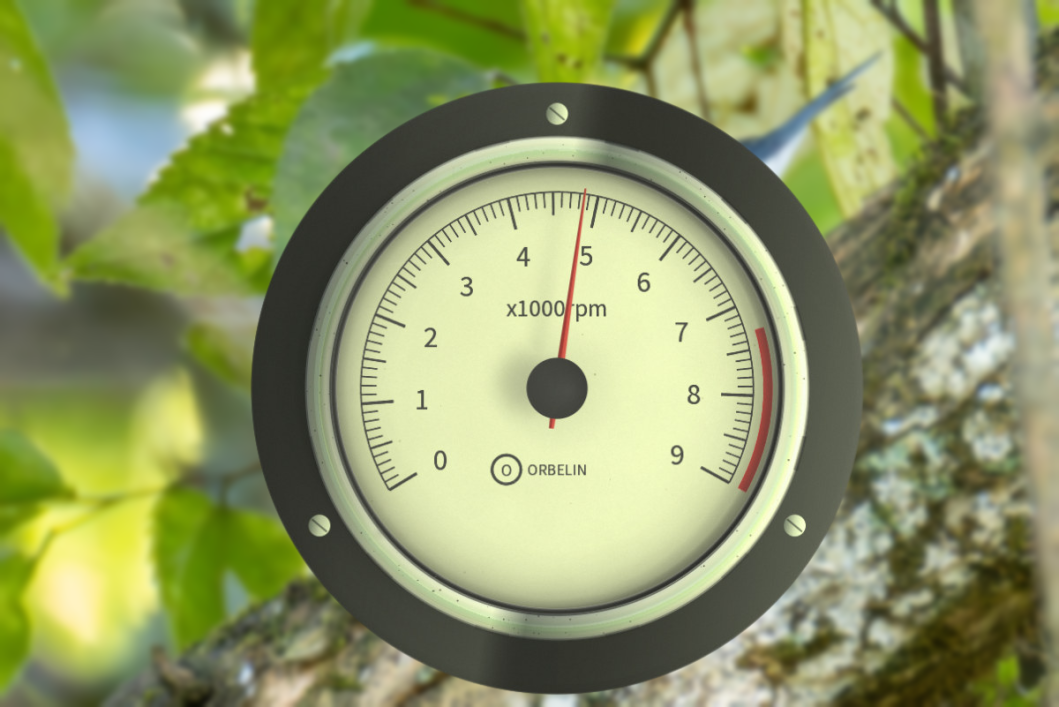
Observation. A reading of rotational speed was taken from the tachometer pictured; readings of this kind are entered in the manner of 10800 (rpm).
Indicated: 4850 (rpm)
